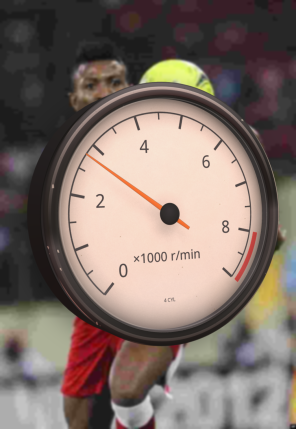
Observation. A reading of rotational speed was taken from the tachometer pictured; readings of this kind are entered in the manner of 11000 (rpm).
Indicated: 2750 (rpm)
